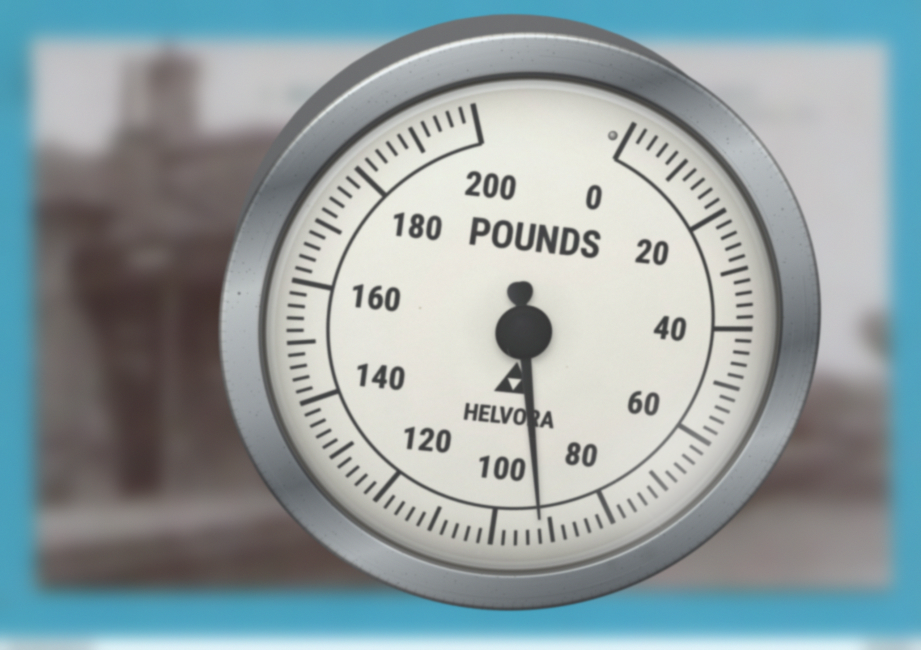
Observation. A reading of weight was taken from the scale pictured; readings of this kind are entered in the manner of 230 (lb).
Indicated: 92 (lb)
